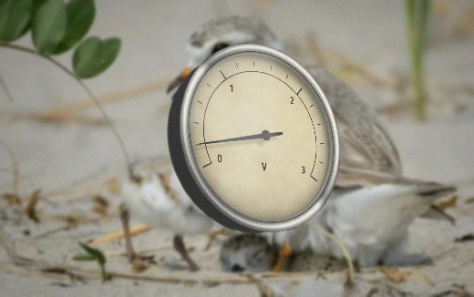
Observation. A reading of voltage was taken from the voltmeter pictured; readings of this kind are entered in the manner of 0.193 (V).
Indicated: 0.2 (V)
